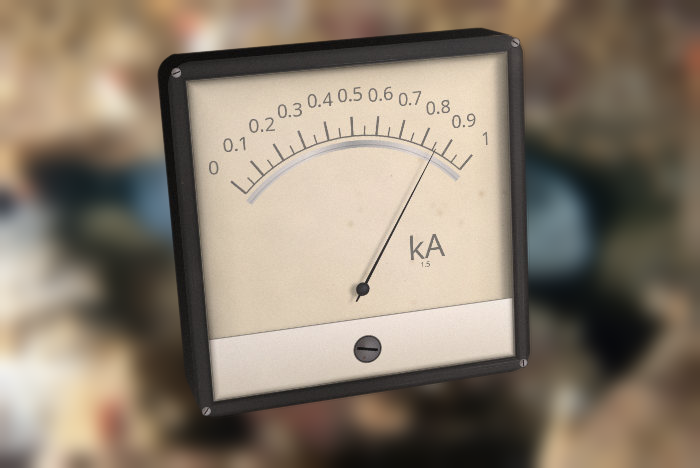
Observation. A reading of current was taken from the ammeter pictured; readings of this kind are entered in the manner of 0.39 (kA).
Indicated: 0.85 (kA)
